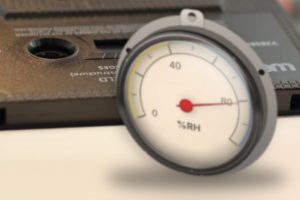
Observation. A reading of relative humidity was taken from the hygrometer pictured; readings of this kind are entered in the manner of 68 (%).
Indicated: 80 (%)
